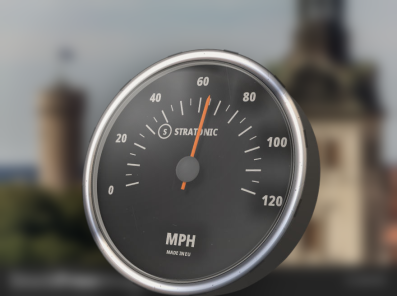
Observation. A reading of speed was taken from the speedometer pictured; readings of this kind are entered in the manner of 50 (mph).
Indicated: 65 (mph)
